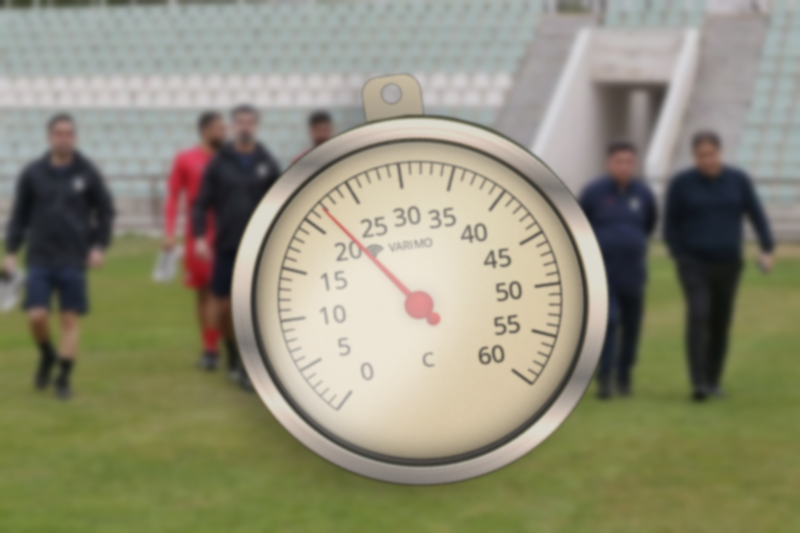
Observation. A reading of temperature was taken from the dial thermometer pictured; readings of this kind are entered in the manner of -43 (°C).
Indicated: 22 (°C)
